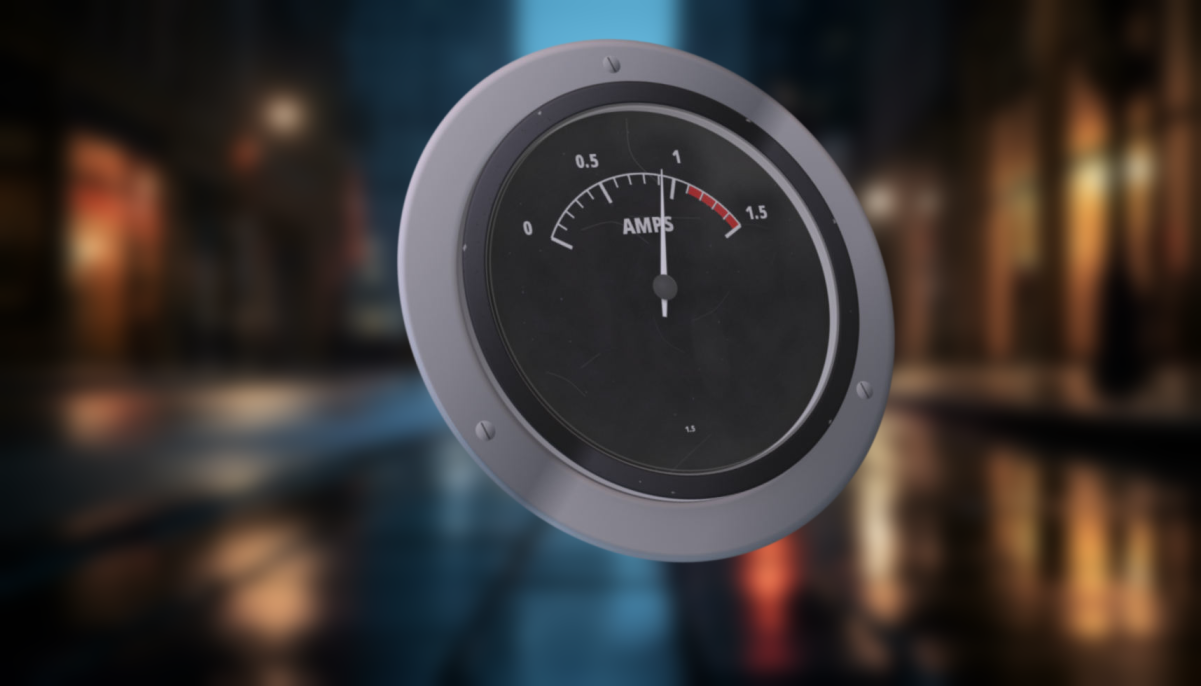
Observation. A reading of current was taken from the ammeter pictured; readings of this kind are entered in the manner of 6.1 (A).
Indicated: 0.9 (A)
